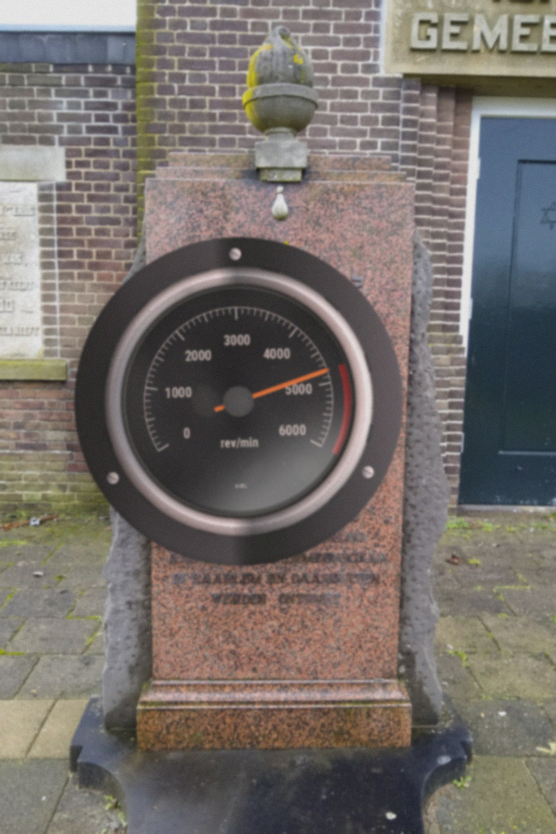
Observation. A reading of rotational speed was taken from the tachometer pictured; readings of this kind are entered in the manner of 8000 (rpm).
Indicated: 4800 (rpm)
